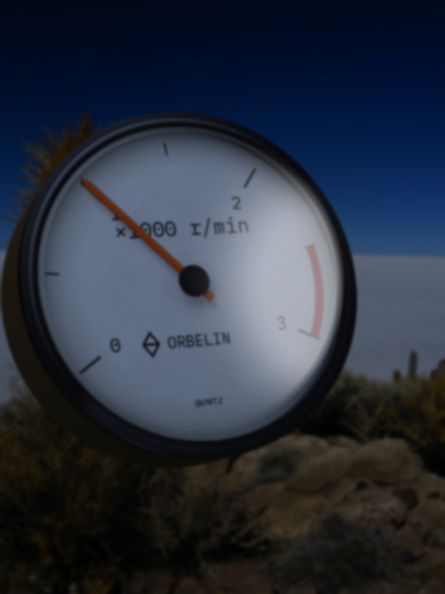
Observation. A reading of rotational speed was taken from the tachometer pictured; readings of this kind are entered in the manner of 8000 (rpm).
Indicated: 1000 (rpm)
